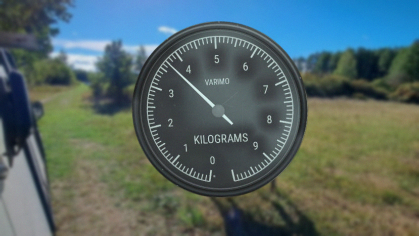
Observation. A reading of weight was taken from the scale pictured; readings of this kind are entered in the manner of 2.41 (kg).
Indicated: 3.7 (kg)
